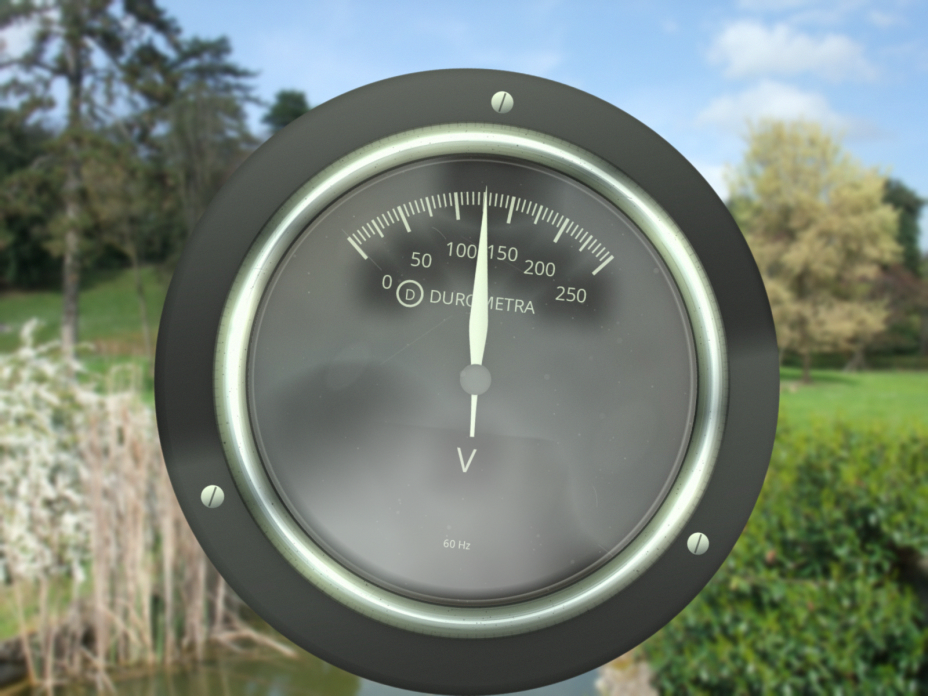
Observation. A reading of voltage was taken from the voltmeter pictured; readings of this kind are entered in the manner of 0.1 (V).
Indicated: 125 (V)
